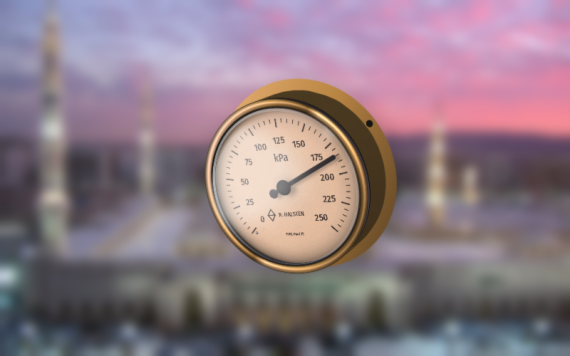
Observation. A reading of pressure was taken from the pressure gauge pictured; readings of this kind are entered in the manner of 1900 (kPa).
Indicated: 185 (kPa)
